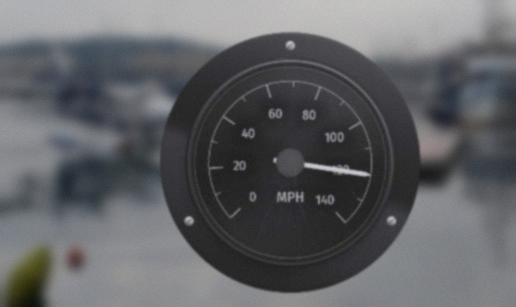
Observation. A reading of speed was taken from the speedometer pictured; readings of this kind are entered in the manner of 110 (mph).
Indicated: 120 (mph)
